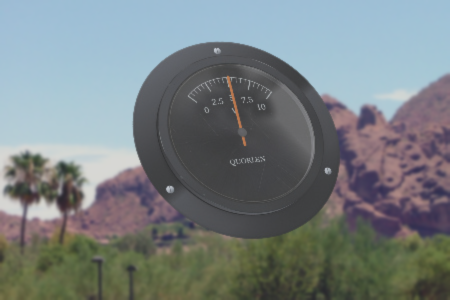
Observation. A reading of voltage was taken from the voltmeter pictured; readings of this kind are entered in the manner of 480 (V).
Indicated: 5 (V)
